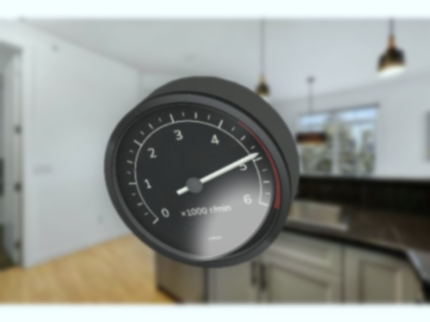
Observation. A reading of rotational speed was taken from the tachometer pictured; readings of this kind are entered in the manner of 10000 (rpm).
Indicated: 4875 (rpm)
